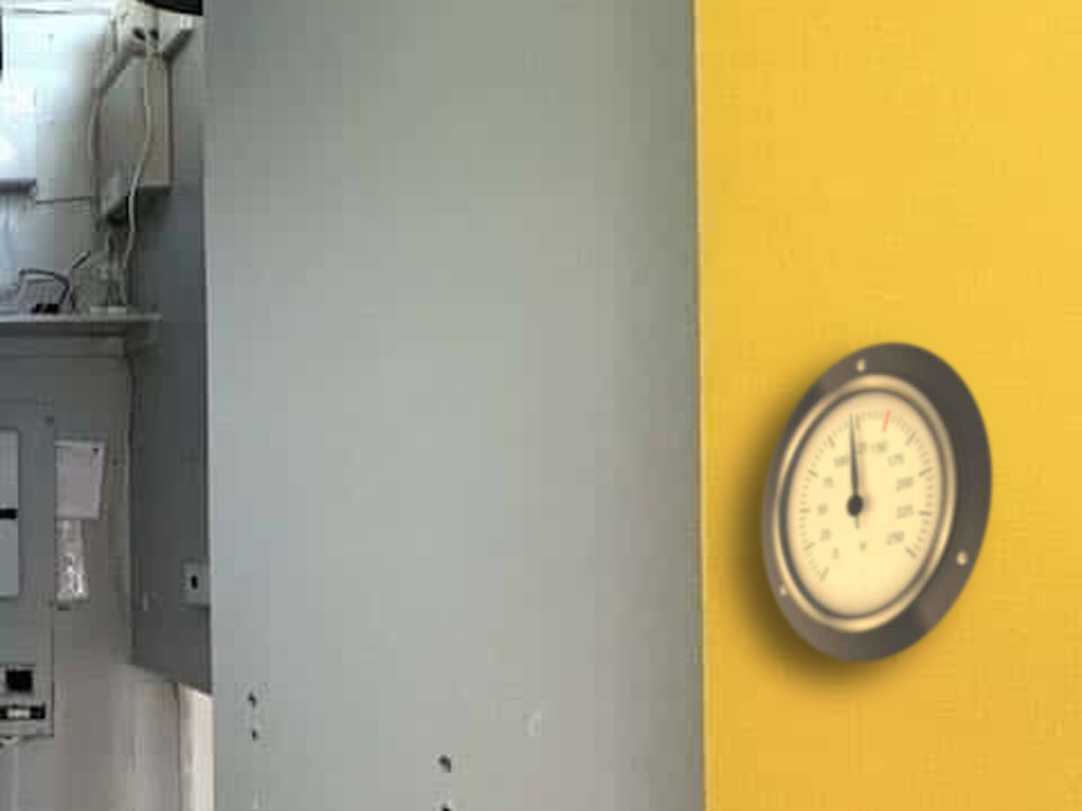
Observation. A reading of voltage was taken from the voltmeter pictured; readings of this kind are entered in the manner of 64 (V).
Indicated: 125 (V)
